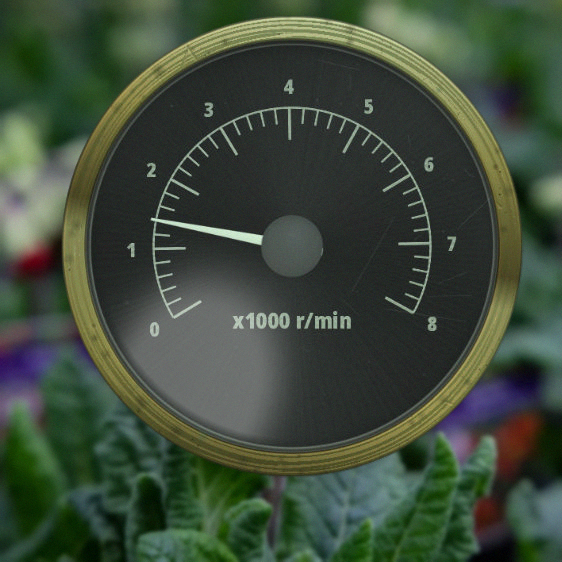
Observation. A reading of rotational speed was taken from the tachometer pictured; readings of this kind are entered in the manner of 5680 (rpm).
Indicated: 1400 (rpm)
